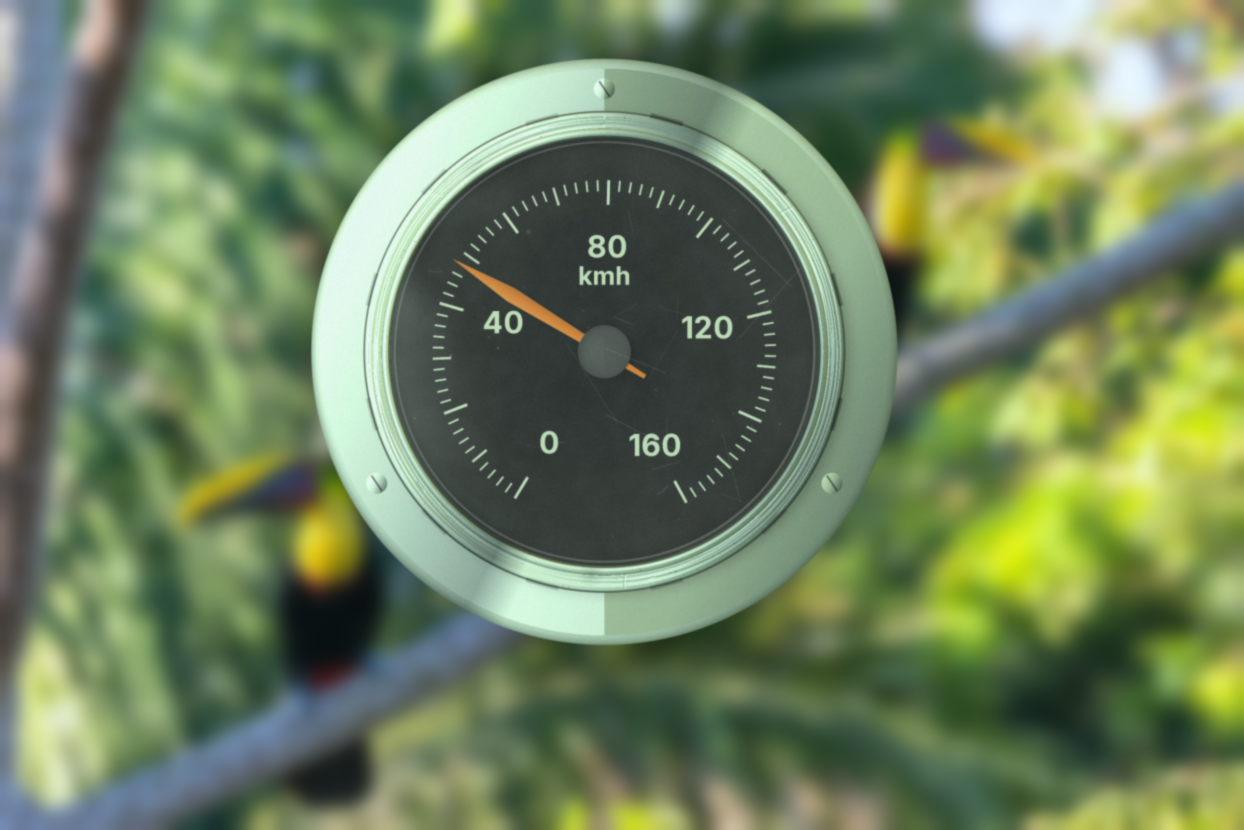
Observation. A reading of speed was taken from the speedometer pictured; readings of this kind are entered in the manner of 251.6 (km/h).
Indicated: 48 (km/h)
